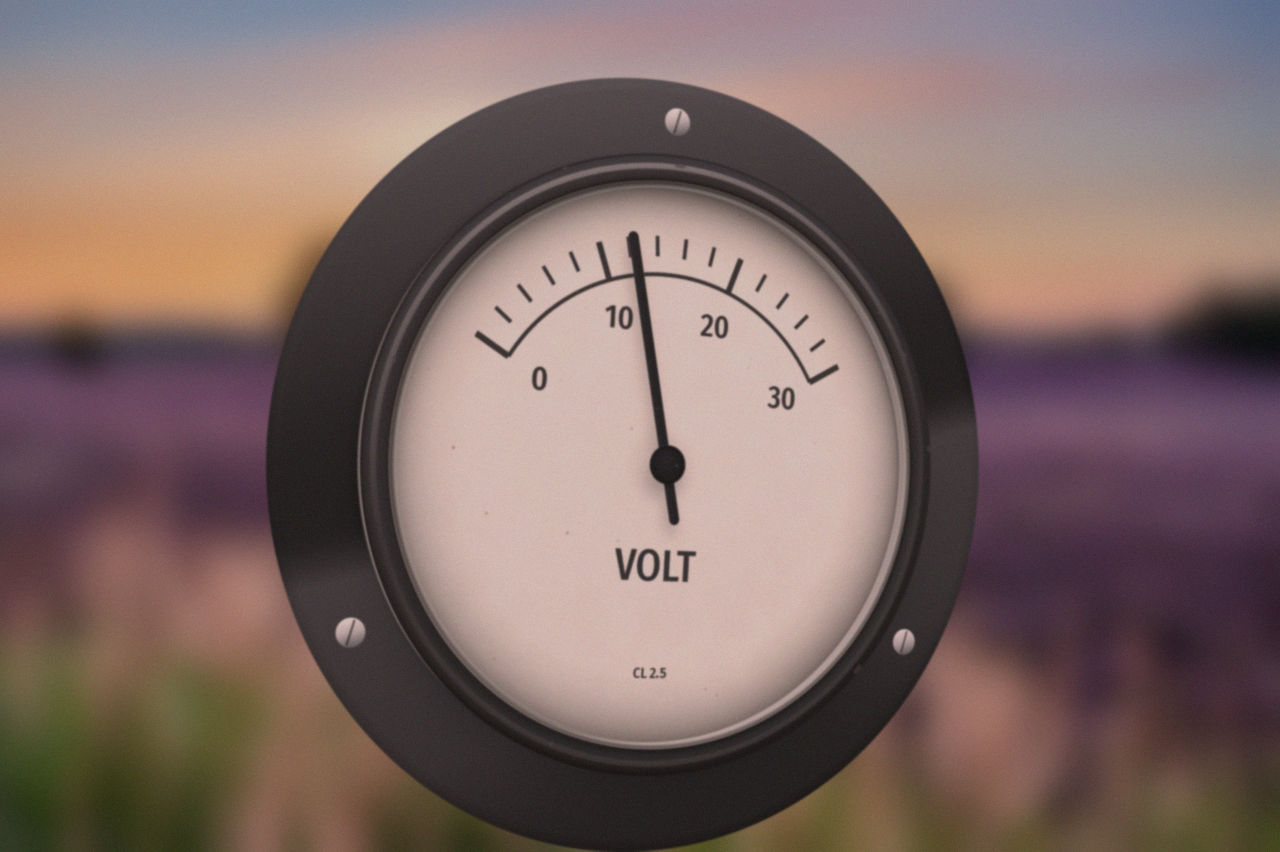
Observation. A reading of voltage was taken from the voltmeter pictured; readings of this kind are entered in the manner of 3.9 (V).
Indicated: 12 (V)
